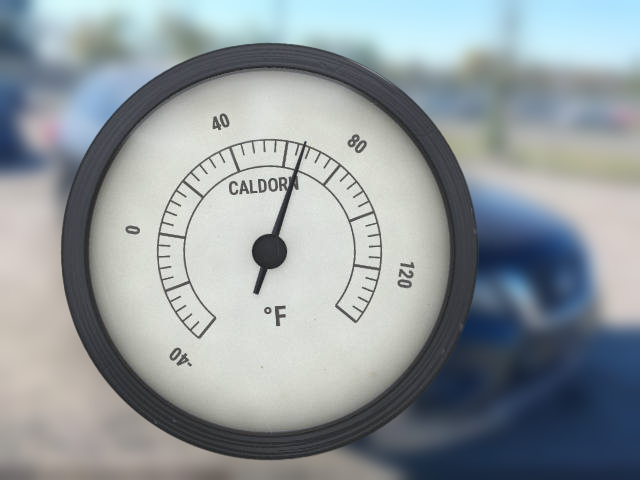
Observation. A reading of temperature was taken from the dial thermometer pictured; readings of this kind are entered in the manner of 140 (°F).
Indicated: 66 (°F)
